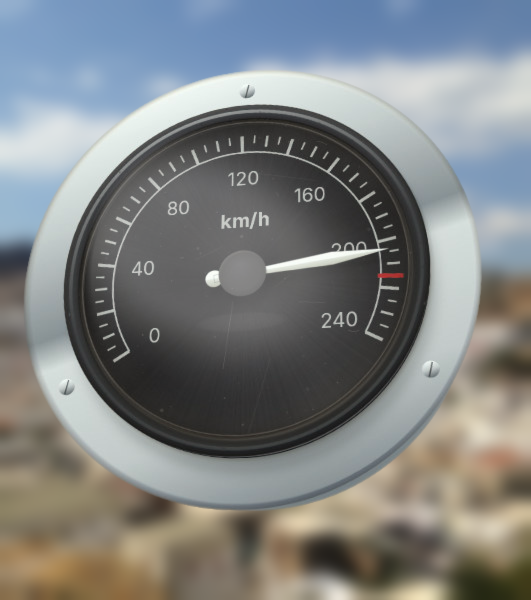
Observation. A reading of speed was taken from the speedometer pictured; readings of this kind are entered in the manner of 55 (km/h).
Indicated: 205 (km/h)
